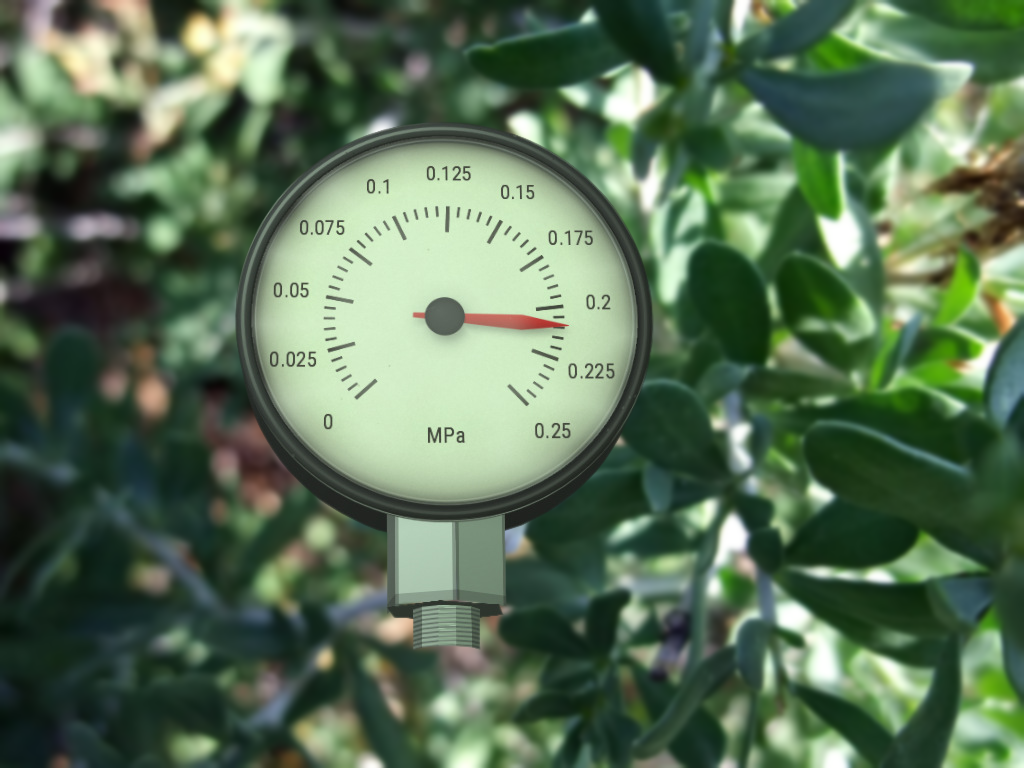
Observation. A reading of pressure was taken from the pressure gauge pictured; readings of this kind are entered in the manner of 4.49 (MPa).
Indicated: 0.21 (MPa)
